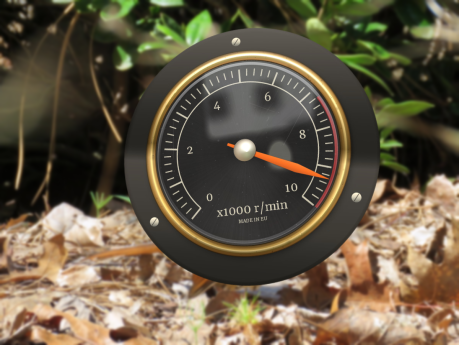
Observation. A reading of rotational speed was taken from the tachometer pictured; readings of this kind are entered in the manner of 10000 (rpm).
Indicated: 9300 (rpm)
